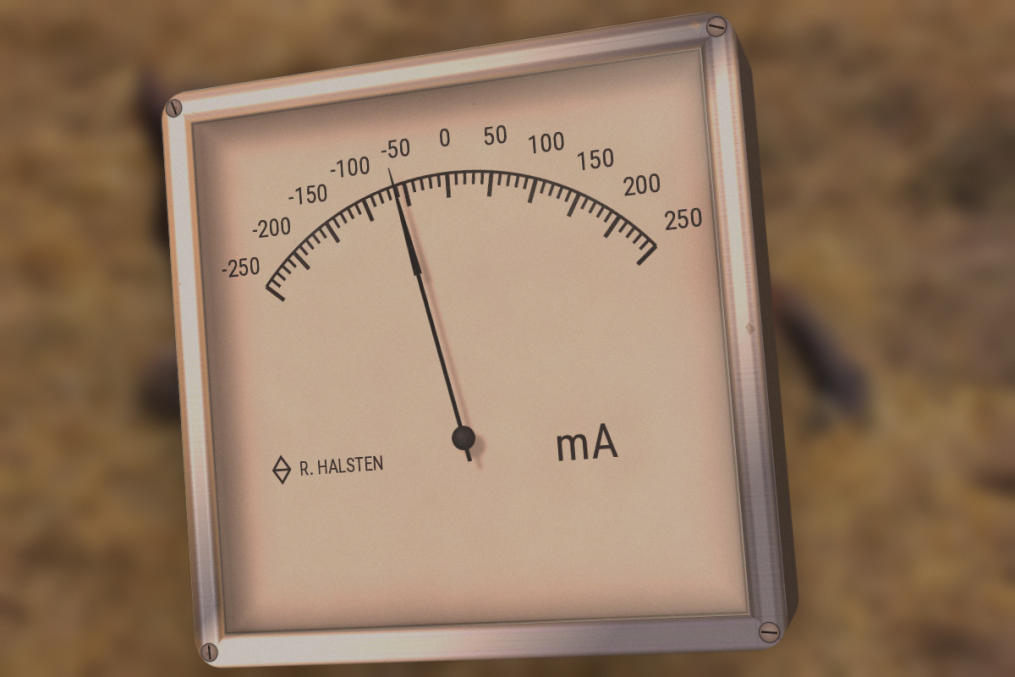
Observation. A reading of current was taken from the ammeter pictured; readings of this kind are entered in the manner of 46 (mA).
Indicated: -60 (mA)
